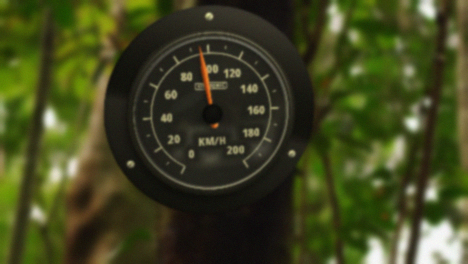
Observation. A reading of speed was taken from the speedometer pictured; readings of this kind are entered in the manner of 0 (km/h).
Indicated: 95 (km/h)
